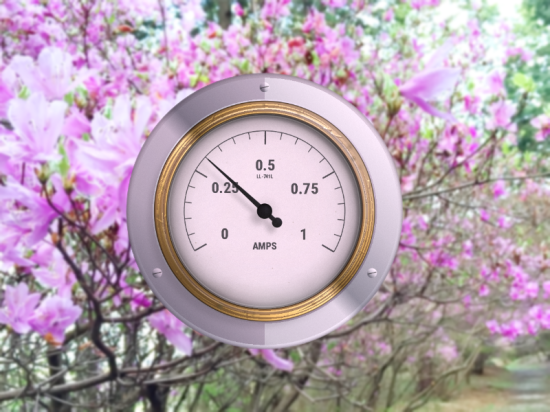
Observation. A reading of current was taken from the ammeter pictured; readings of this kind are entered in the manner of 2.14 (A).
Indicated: 0.3 (A)
